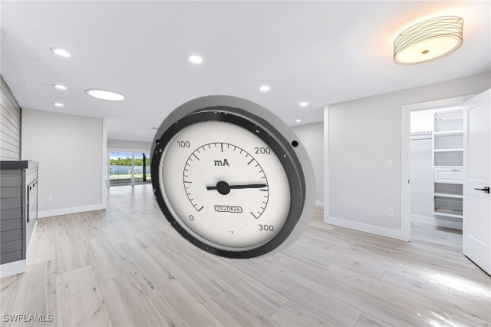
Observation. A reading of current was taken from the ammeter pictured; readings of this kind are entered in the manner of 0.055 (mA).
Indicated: 240 (mA)
